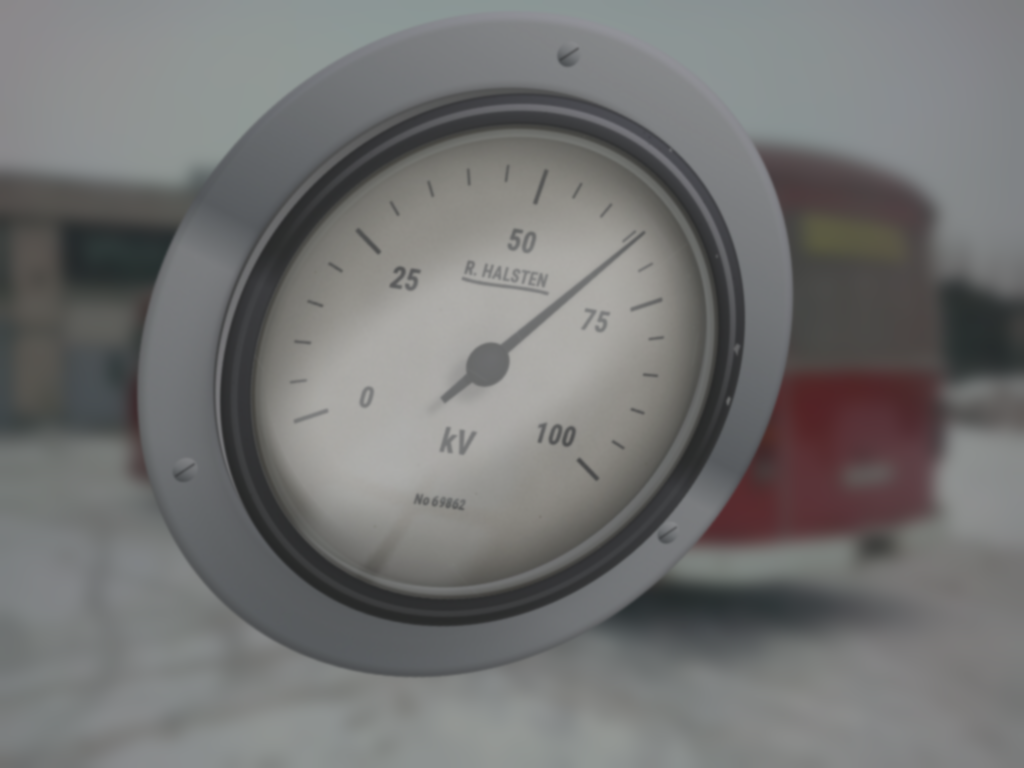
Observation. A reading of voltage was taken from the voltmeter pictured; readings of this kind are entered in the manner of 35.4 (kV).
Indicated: 65 (kV)
